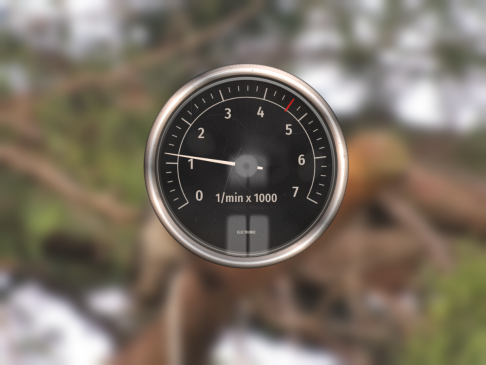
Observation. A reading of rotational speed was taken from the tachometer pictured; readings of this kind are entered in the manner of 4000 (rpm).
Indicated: 1200 (rpm)
